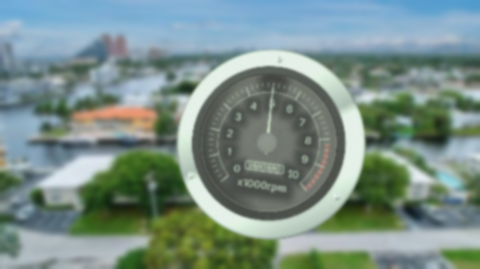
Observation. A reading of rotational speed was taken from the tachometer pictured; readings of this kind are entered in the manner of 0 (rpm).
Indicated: 5000 (rpm)
